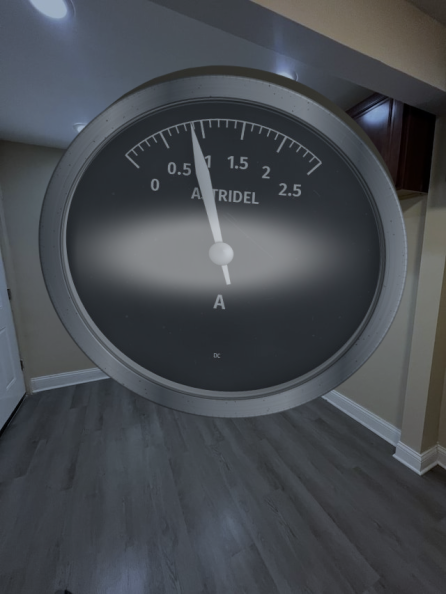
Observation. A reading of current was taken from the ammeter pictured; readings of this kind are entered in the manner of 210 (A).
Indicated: 0.9 (A)
